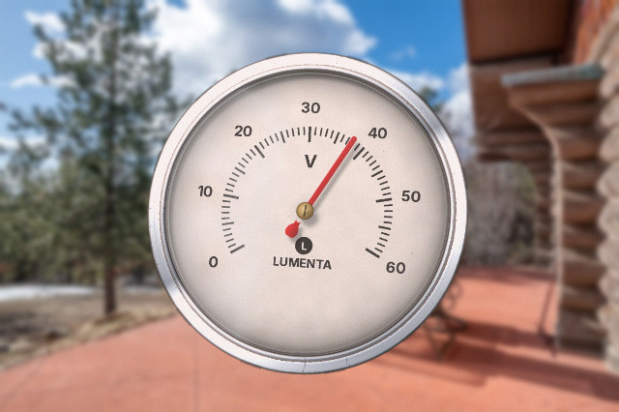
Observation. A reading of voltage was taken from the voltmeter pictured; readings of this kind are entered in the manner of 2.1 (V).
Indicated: 38 (V)
